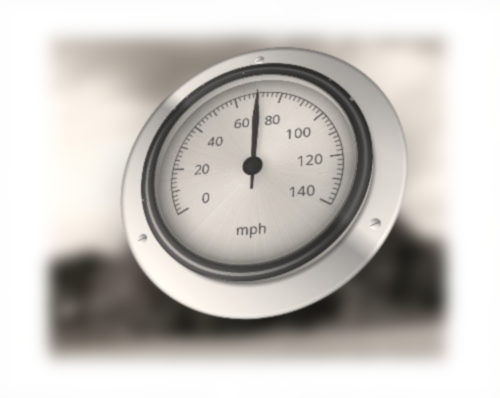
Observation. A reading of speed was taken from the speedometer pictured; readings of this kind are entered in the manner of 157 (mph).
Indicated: 70 (mph)
